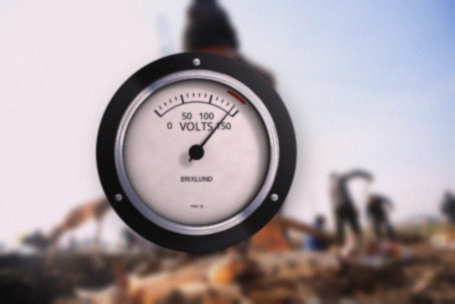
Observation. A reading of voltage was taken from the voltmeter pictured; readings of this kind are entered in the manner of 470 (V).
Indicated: 140 (V)
